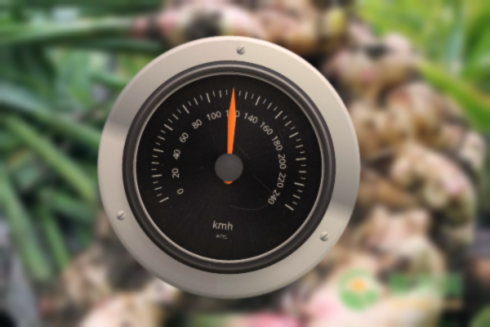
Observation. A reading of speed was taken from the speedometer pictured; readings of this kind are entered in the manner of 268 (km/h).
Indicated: 120 (km/h)
